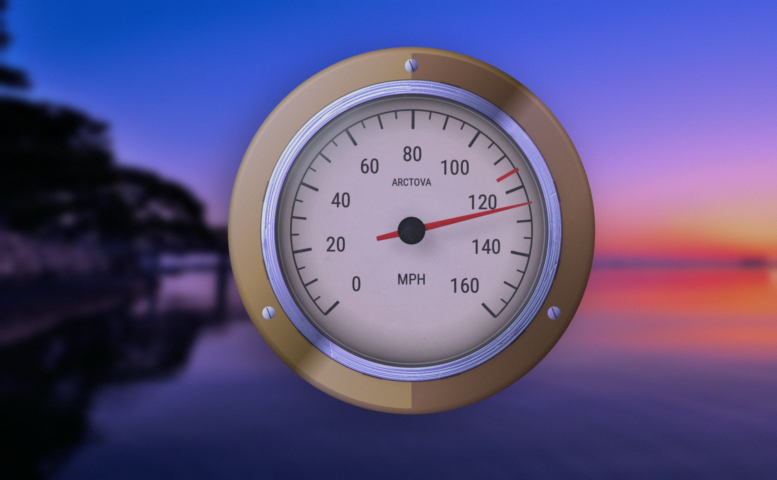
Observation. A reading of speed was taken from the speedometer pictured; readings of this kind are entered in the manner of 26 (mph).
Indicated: 125 (mph)
